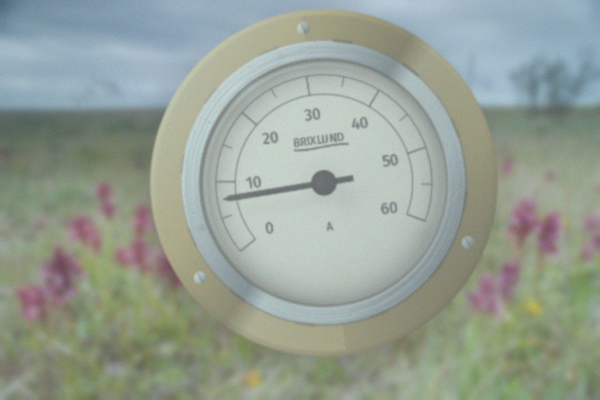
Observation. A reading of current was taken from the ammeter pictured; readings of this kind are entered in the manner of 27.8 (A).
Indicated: 7.5 (A)
